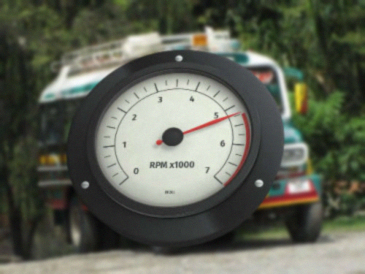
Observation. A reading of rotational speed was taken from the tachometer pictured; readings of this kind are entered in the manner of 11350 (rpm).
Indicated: 5250 (rpm)
